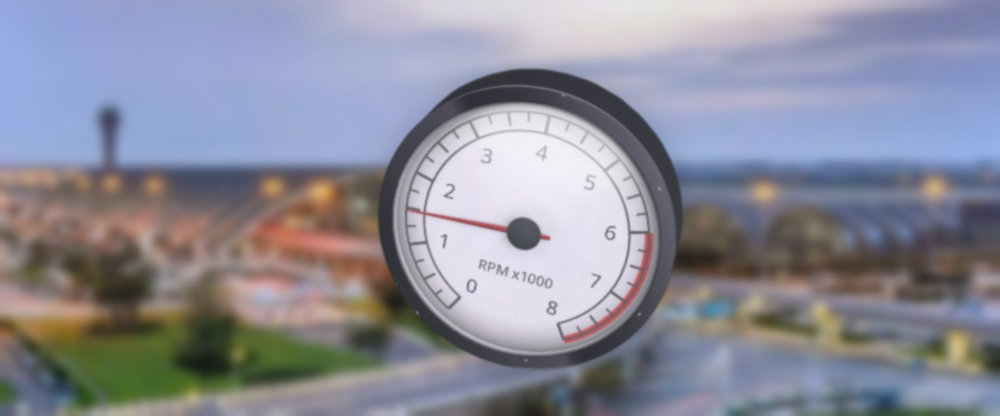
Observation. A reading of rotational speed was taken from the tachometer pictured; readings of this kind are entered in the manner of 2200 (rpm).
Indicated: 1500 (rpm)
